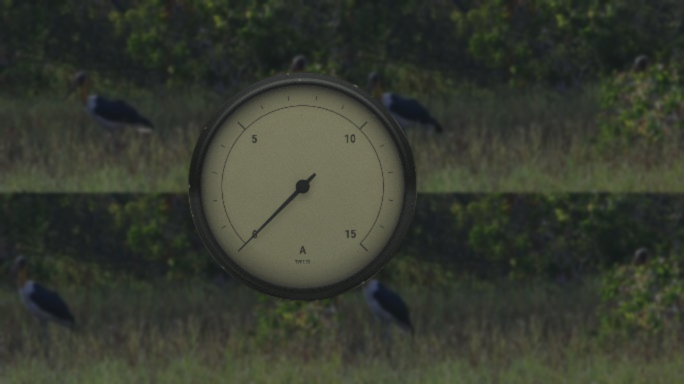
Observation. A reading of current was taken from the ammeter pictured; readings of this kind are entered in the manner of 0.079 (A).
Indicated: 0 (A)
